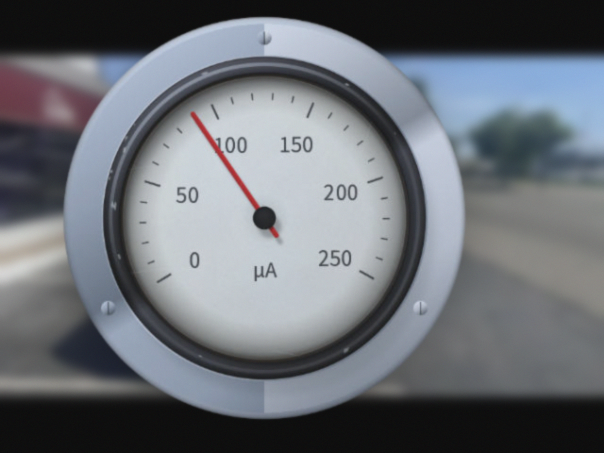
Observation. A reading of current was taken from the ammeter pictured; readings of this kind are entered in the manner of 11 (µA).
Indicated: 90 (µA)
